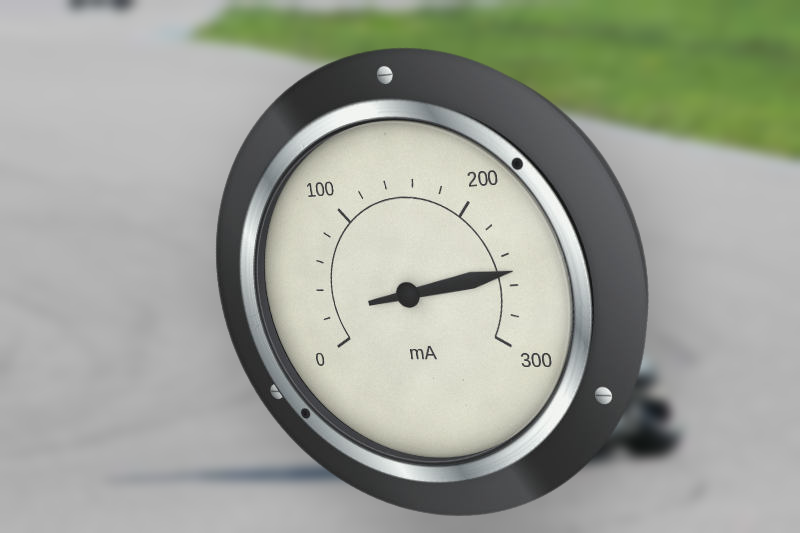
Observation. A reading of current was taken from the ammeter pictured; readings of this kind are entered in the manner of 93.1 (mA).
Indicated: 250 (mA)
